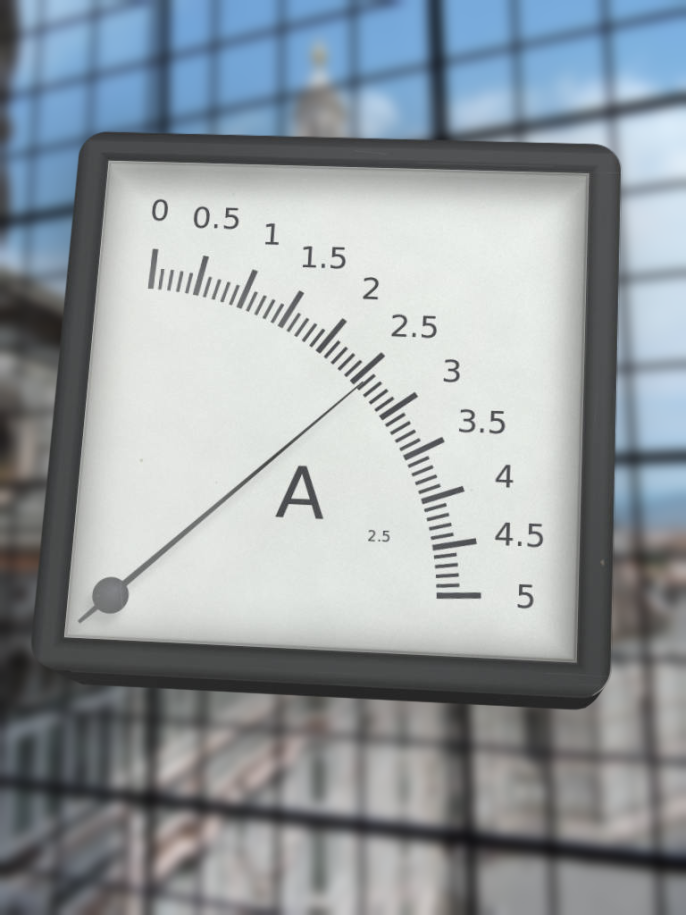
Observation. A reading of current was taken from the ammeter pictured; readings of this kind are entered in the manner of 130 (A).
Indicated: 2.6 (A)
